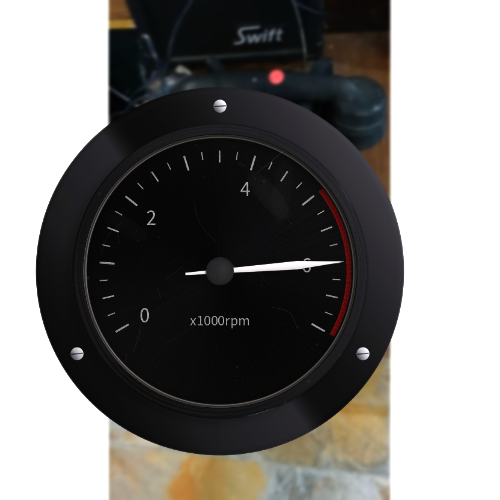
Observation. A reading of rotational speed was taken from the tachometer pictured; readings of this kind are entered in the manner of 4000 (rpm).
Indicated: 6000 (rpm)
